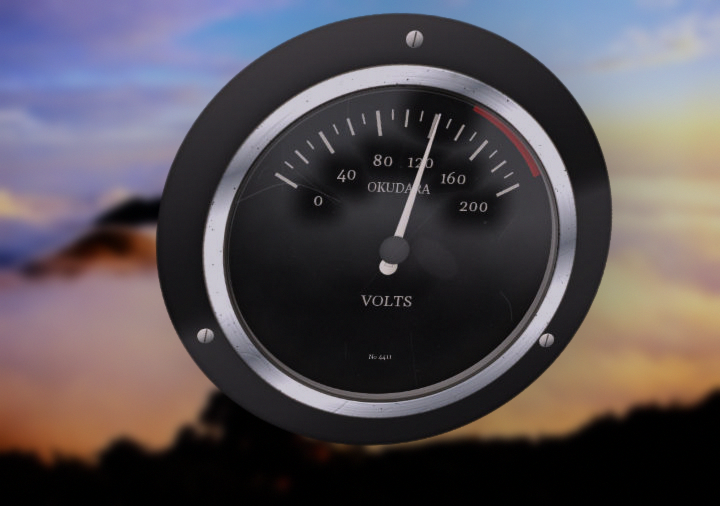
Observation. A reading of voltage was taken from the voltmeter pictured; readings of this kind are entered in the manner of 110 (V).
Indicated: 120 (V)
